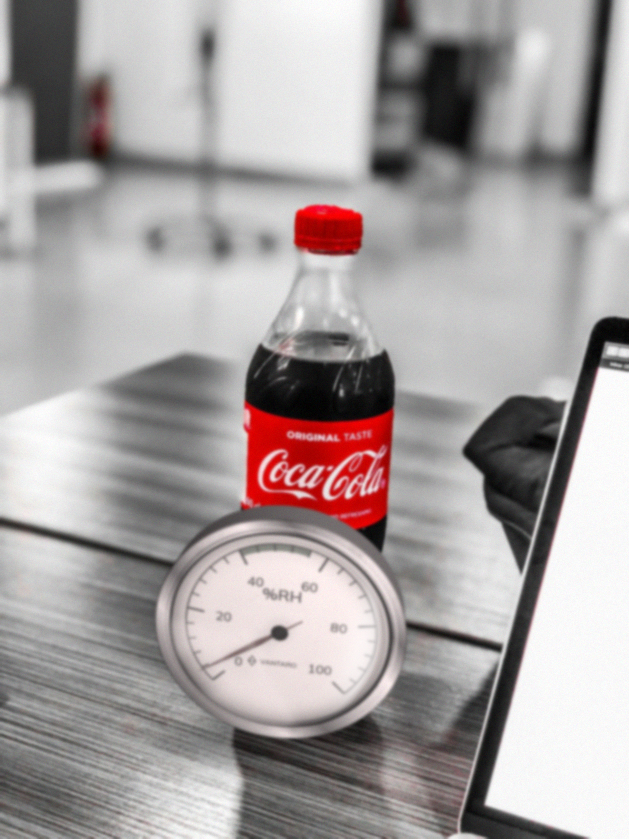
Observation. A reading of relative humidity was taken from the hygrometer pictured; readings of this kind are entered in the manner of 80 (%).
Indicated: 4 (%)
